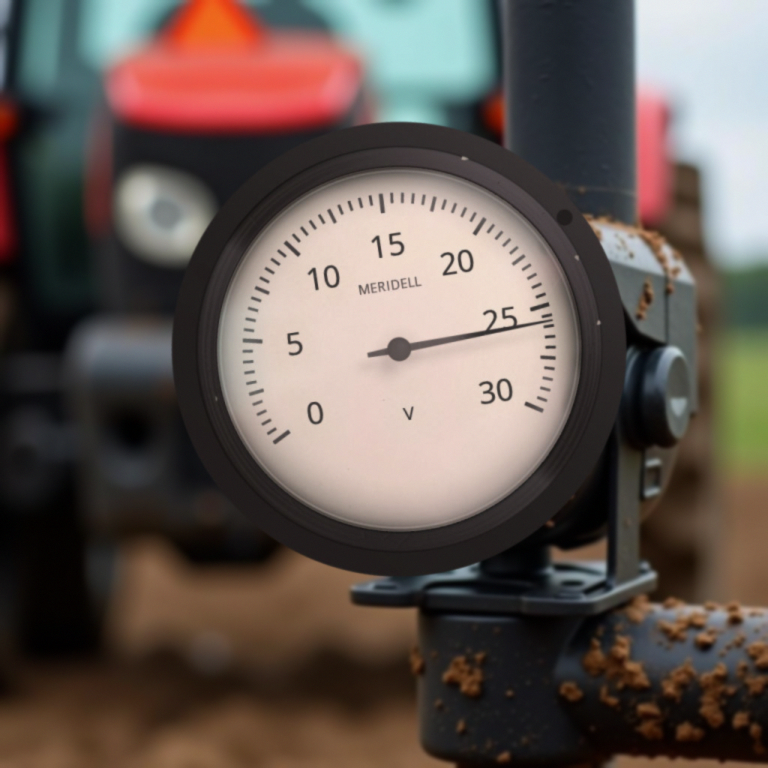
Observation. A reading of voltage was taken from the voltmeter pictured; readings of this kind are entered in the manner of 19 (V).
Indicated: 25.75 (V)
